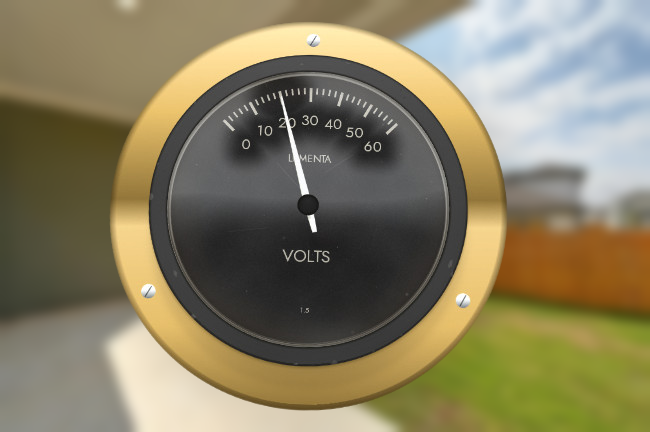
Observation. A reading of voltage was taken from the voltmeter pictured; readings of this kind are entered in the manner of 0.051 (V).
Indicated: 20 (V)
